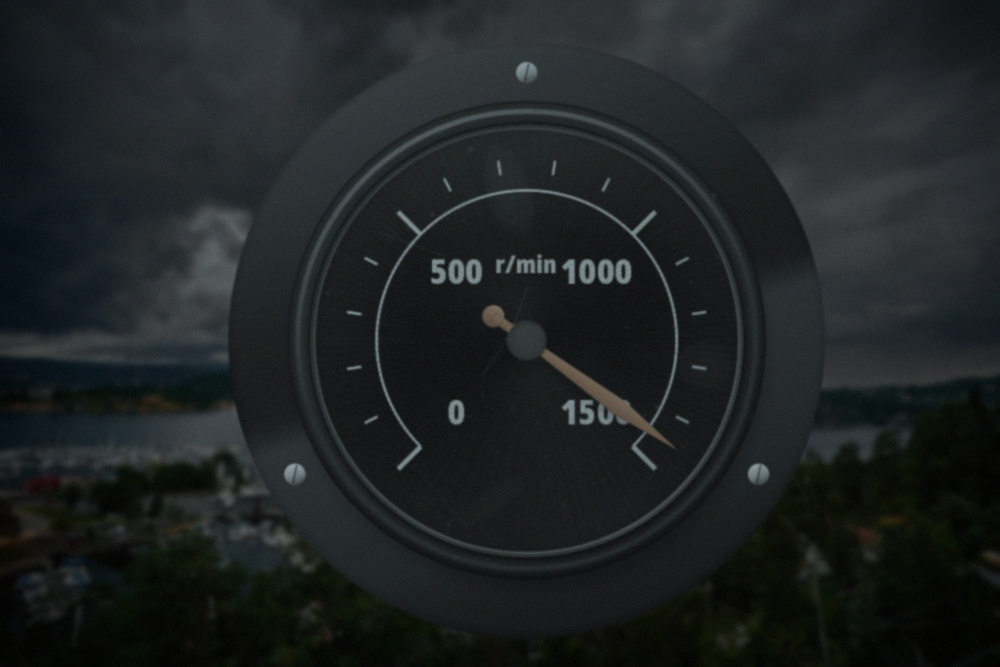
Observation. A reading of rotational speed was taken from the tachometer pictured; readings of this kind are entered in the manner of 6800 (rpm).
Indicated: 1450 (rpm)
